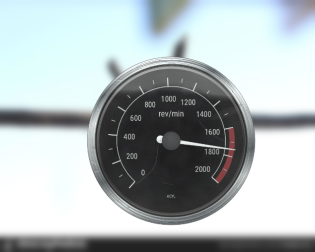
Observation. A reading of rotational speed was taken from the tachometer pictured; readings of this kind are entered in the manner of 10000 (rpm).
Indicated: 1750 (rpm)
